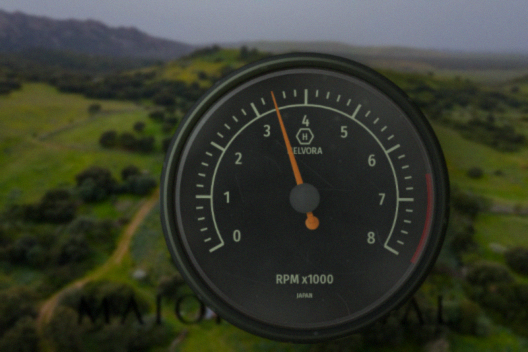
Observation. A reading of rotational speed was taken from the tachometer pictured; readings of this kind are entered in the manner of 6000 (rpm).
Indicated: 3400 (rpm)
